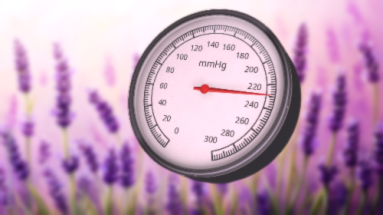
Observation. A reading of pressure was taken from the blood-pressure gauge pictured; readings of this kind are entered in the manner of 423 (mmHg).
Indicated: 230 (mmHg)
